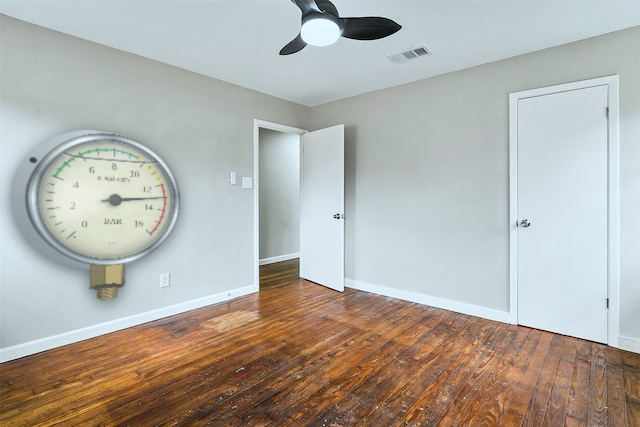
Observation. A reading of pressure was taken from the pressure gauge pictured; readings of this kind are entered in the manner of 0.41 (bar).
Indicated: 13 (bar)
